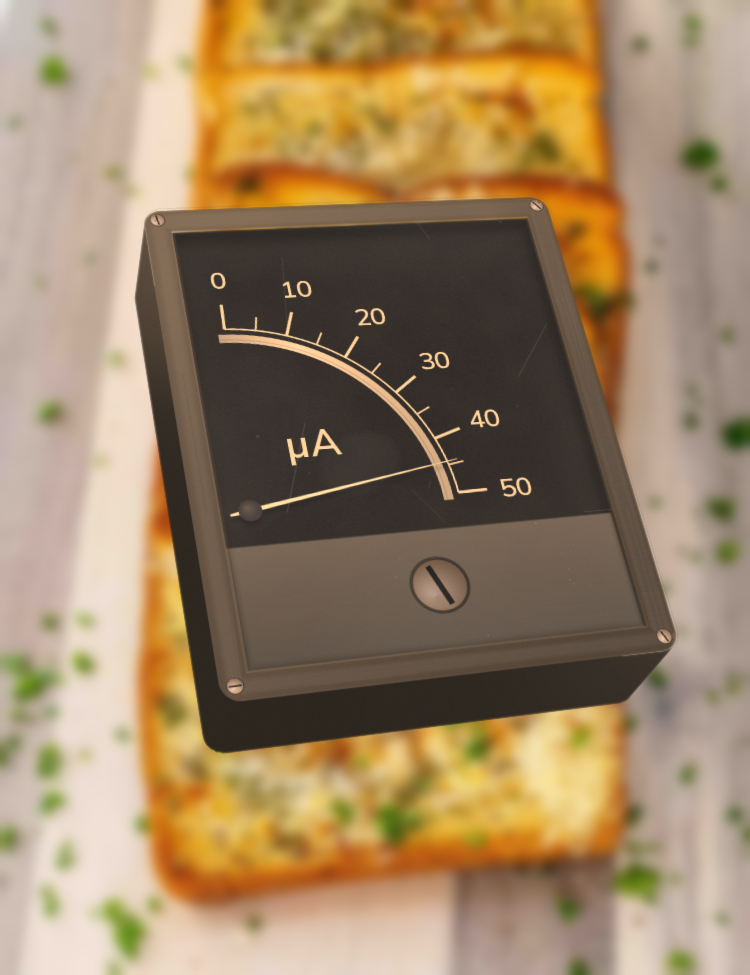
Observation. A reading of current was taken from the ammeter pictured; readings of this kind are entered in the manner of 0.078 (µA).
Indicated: 45 (µA)
